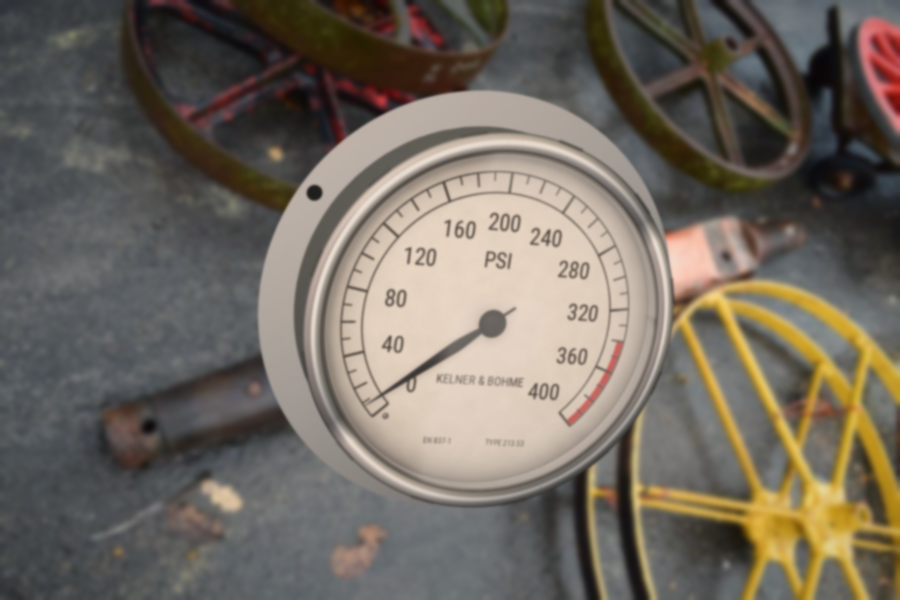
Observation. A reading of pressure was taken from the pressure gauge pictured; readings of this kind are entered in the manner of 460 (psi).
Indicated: 10 (psi)
